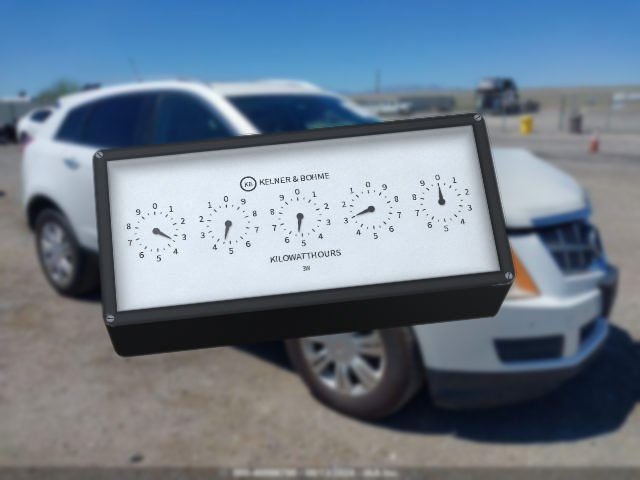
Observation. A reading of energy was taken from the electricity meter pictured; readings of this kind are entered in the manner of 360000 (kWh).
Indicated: 34530 (kWh)
